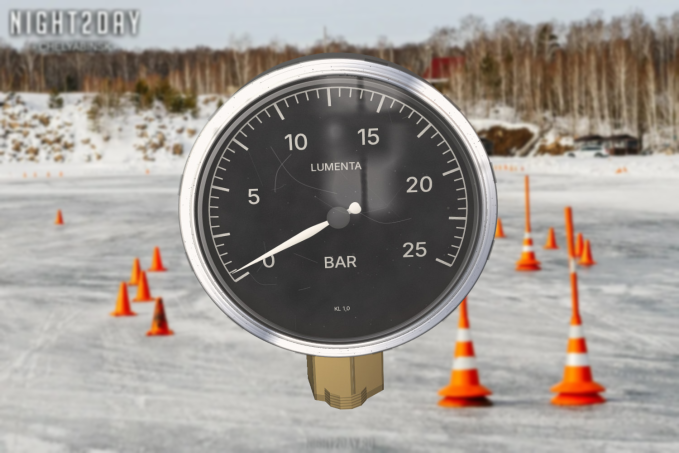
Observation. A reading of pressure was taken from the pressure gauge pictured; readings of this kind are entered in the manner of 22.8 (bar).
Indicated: 0.5 (bar)
